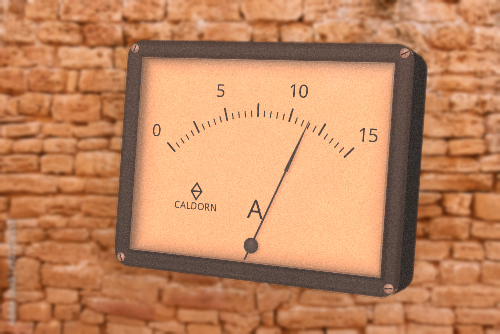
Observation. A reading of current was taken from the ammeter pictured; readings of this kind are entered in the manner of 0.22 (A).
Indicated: 11.5 (A)
